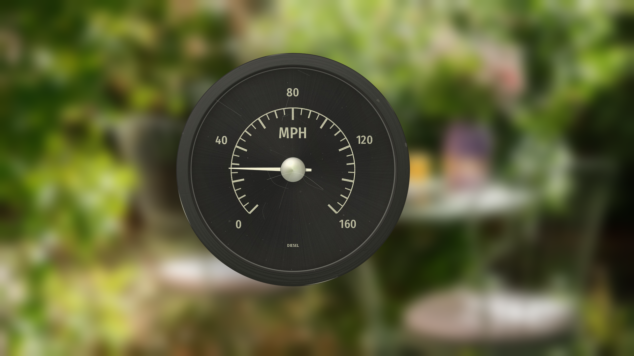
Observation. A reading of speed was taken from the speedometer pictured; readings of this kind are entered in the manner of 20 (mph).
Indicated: 27.5 (mph)
